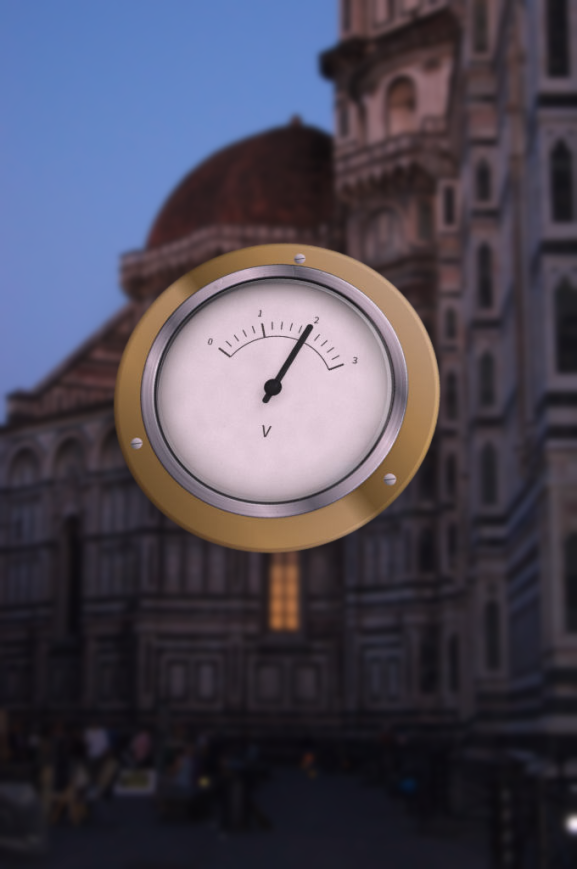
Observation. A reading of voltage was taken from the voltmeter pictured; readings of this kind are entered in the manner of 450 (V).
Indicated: 2 (V)
